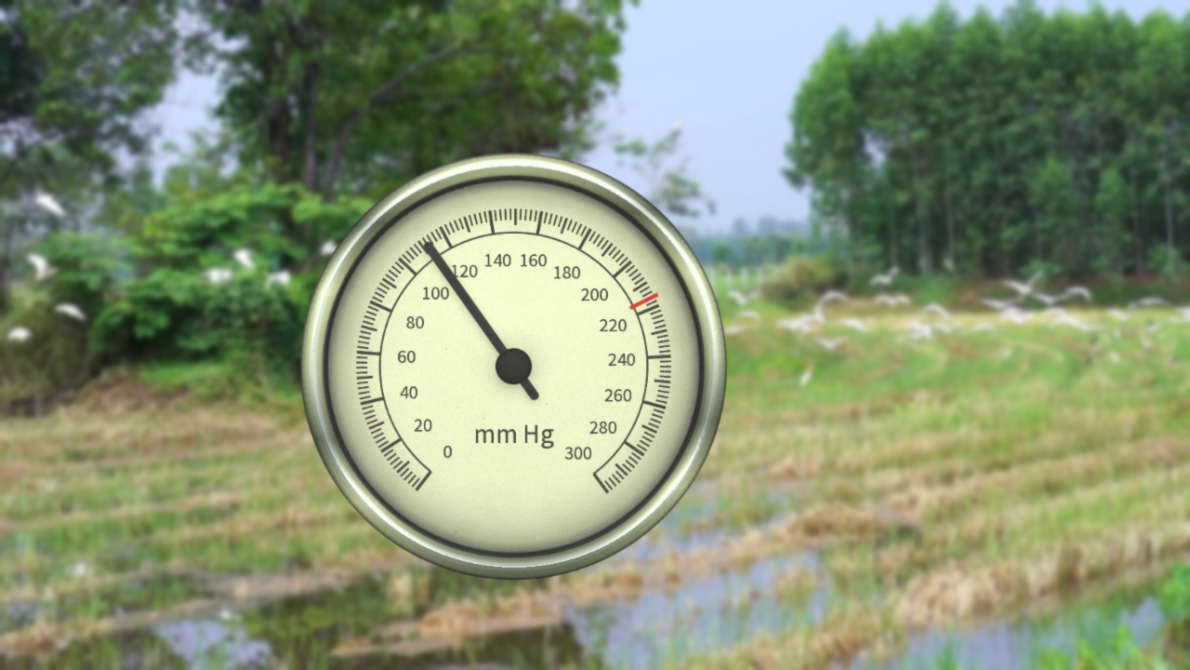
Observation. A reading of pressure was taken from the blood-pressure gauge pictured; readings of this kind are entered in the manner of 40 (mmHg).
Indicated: 112 (mmHg)
